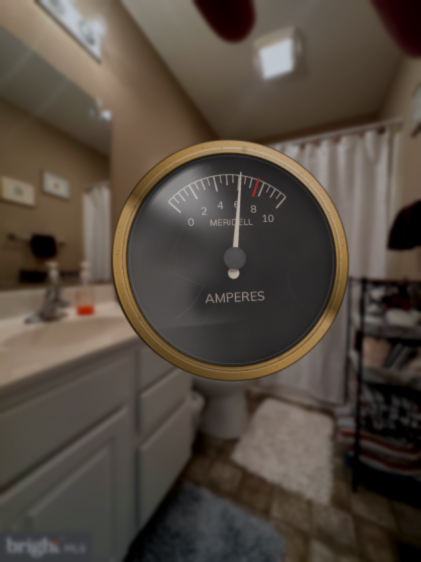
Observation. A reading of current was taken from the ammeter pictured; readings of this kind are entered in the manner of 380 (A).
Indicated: 6 (A)
